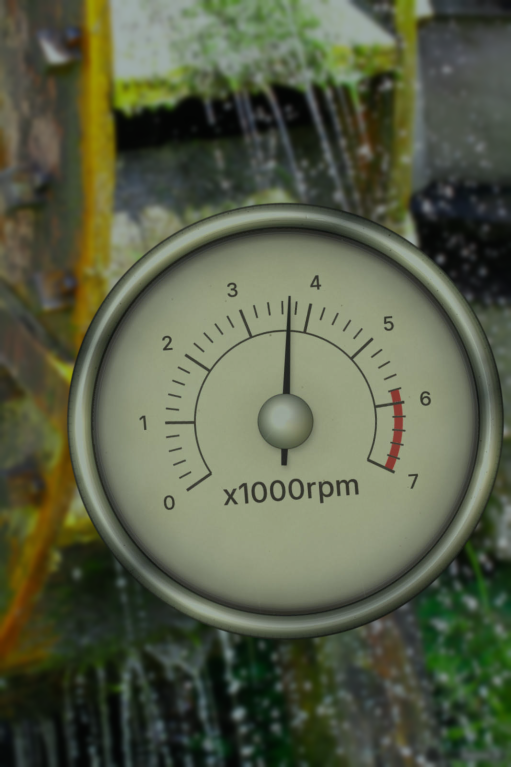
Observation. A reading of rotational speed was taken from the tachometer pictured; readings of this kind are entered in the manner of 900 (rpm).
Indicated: 3700 (rpm)
